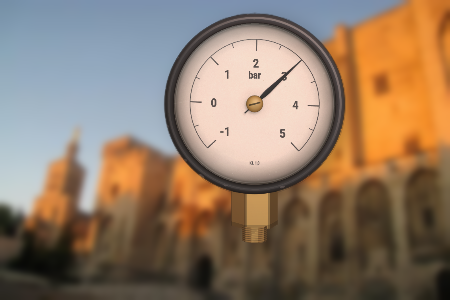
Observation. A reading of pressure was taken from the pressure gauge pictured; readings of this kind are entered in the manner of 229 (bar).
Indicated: 3 (bar)
